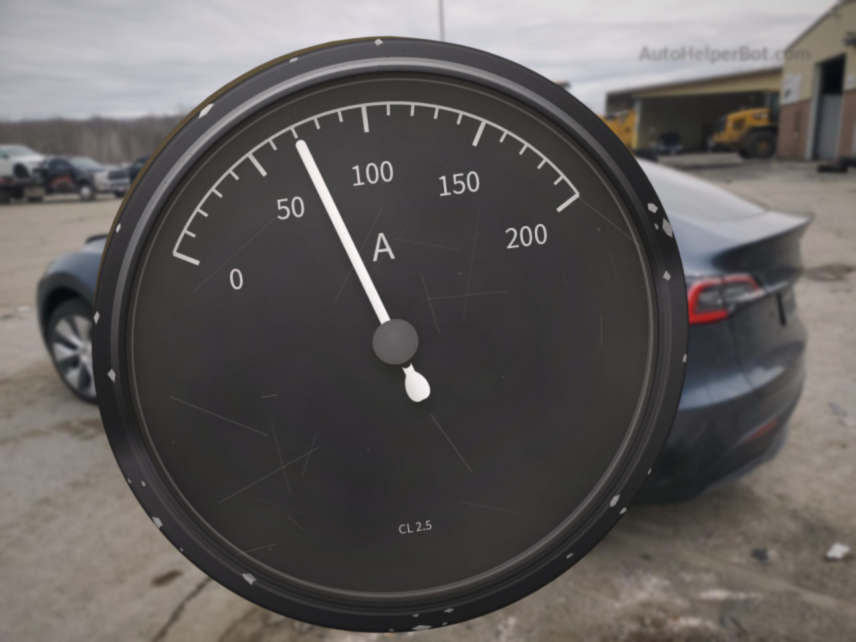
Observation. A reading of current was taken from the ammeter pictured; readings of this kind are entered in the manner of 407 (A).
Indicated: 70 (A)
